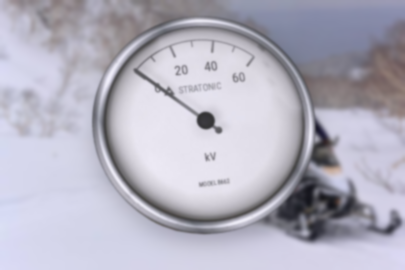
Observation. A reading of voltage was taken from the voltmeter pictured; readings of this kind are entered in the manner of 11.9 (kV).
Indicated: 0 (kV)
